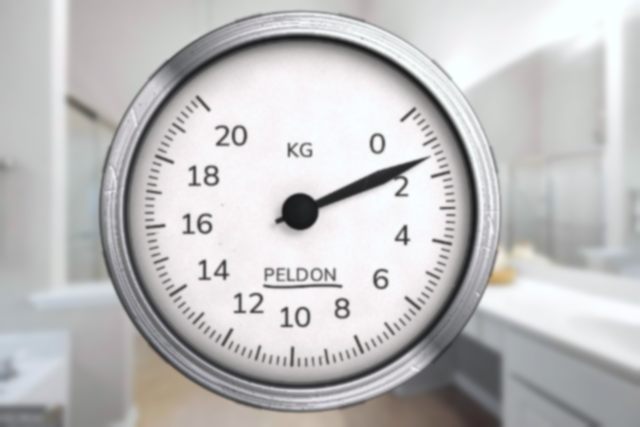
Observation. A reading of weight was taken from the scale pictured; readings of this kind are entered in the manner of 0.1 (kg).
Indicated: 1.4 (kg)
